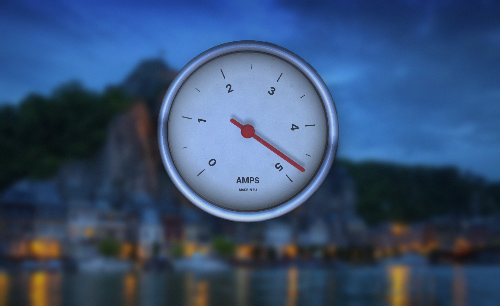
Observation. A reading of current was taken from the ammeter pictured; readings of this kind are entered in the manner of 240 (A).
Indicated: 4.75 (A)
